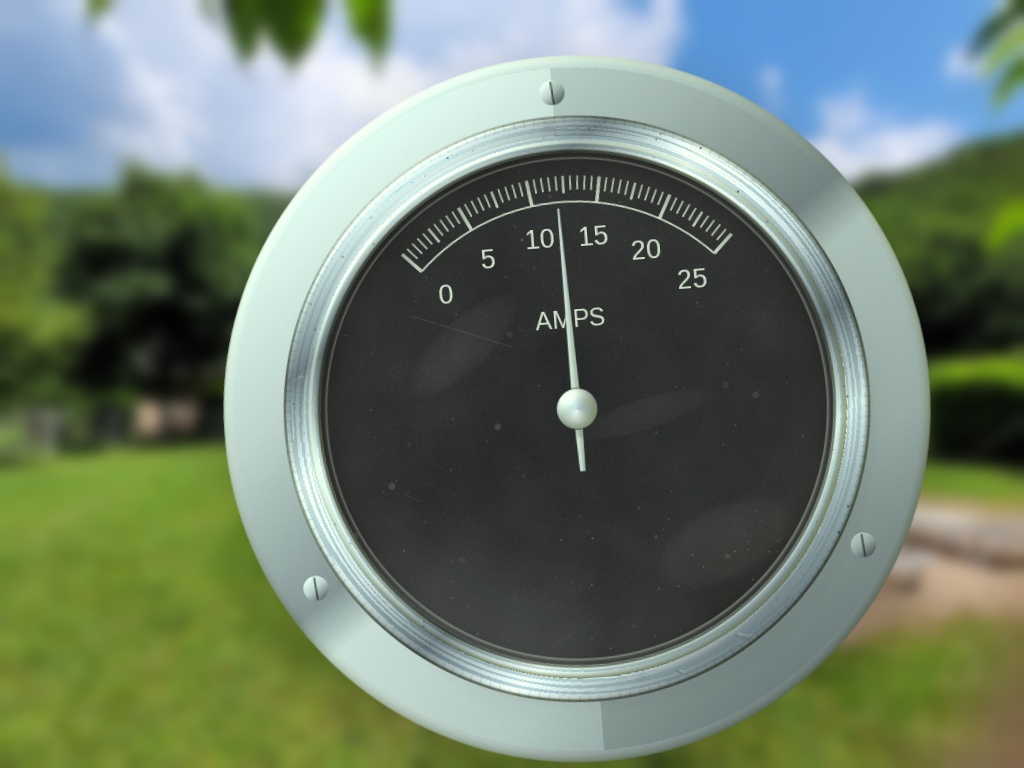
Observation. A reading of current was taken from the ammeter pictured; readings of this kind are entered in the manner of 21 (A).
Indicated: 12 (A)
